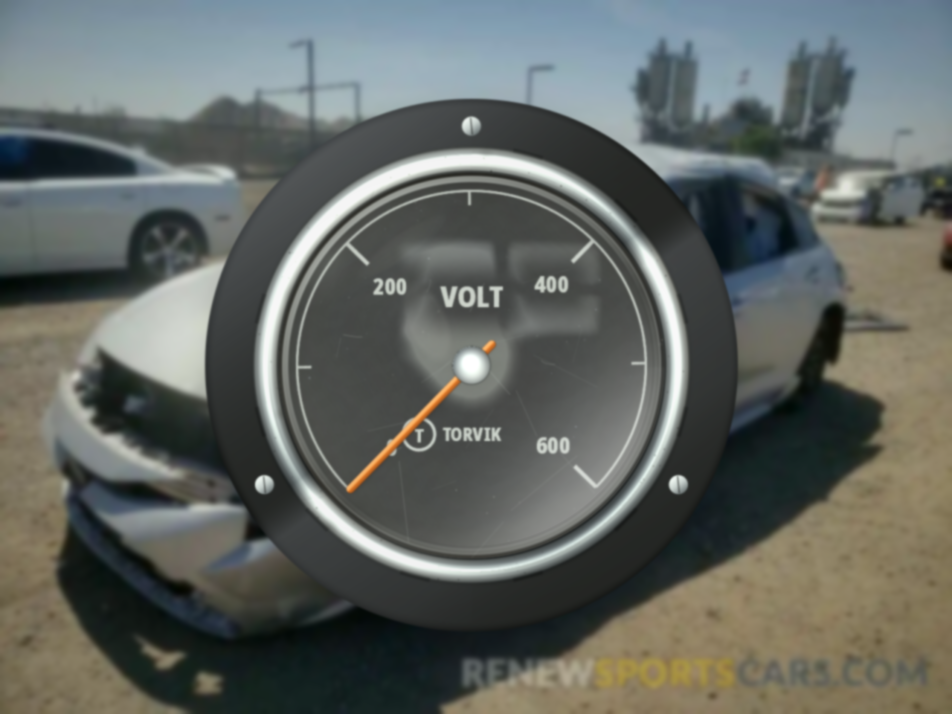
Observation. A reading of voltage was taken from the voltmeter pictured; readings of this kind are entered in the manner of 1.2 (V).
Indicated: 0 (V)
